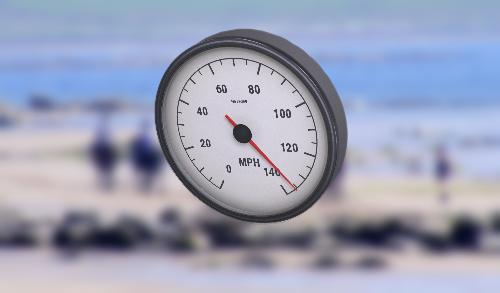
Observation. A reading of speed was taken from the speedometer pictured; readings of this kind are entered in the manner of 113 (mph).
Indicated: 135 (mph)
